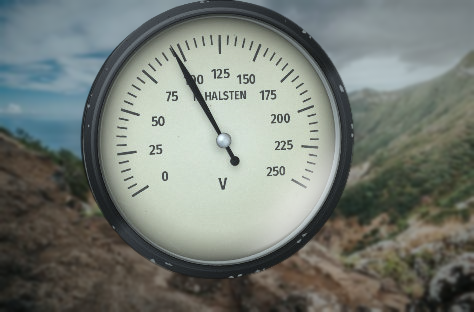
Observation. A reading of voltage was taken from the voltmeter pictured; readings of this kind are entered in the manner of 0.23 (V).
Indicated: 95 (V)
